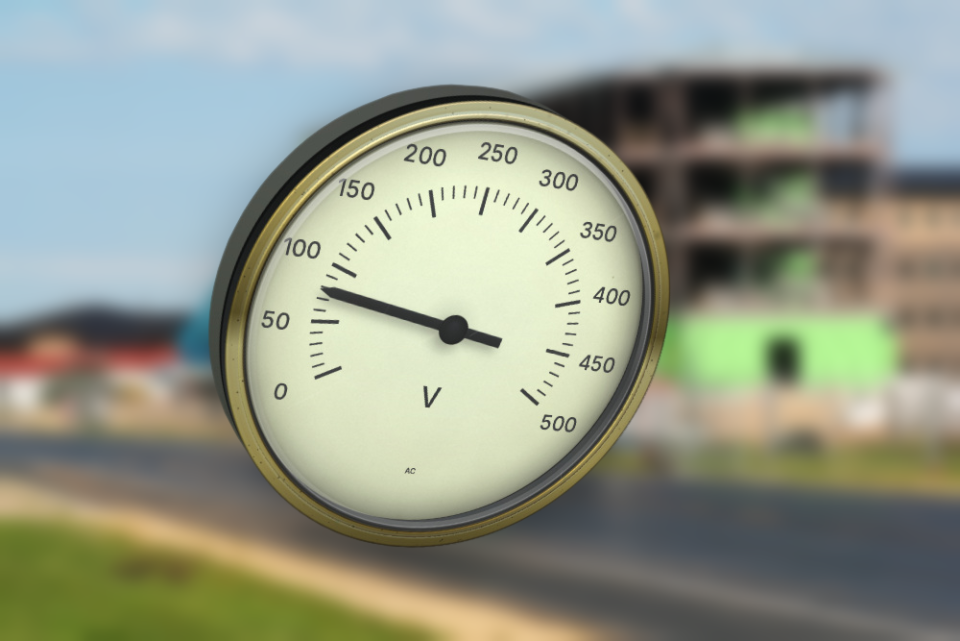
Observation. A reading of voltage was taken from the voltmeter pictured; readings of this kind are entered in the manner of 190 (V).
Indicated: 80 (V)
